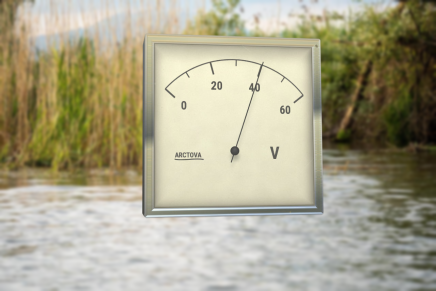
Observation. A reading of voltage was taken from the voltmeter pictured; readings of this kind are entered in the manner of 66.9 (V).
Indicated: 40 (V)
